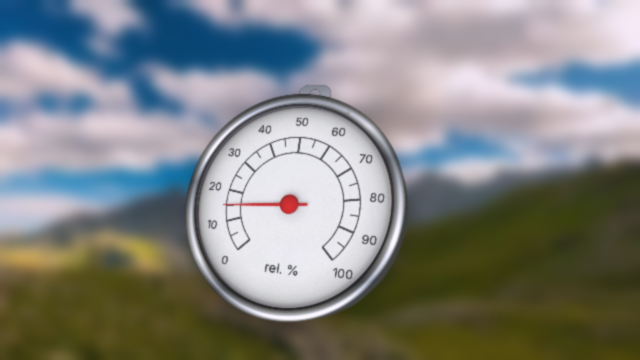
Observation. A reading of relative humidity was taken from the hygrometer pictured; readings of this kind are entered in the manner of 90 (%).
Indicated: 15 (%)
